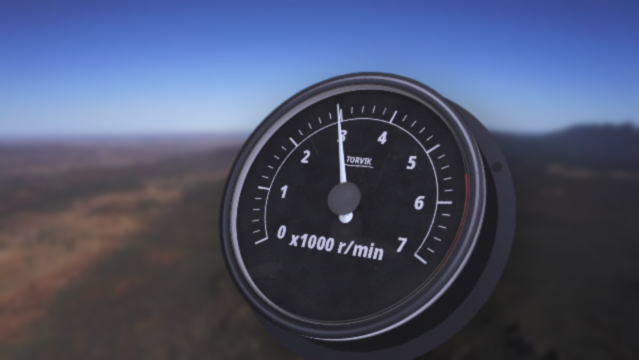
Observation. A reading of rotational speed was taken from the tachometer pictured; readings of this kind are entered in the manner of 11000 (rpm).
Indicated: 3000 (rpm)
